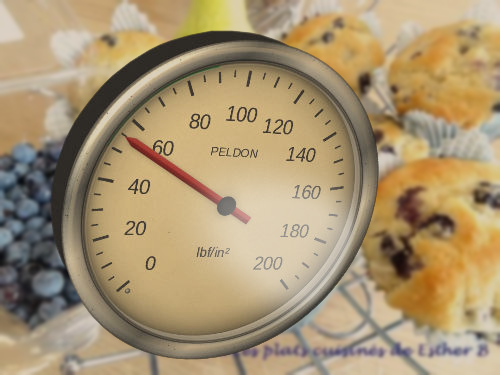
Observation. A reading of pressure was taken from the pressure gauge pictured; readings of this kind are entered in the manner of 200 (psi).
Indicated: 55 (psi)
